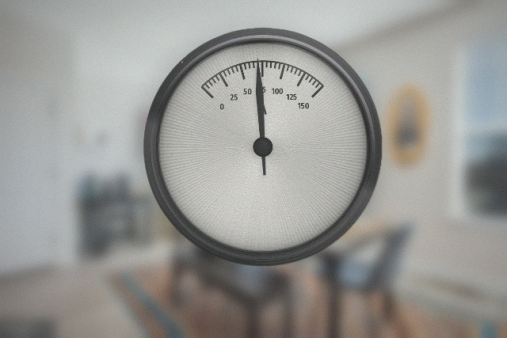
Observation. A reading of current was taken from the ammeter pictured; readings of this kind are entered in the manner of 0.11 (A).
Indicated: 70 (A)
